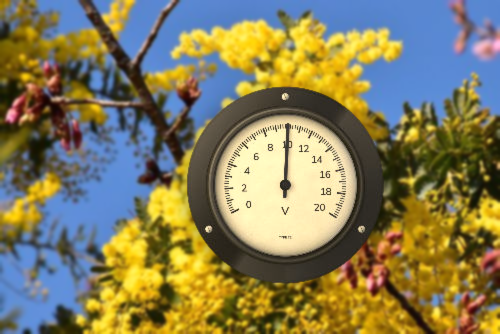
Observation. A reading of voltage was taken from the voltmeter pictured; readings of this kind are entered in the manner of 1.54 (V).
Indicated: 10 (V)
